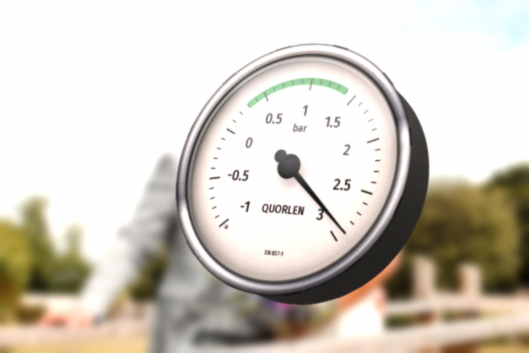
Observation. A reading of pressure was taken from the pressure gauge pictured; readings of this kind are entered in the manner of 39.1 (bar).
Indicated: 2.9 (bar)
